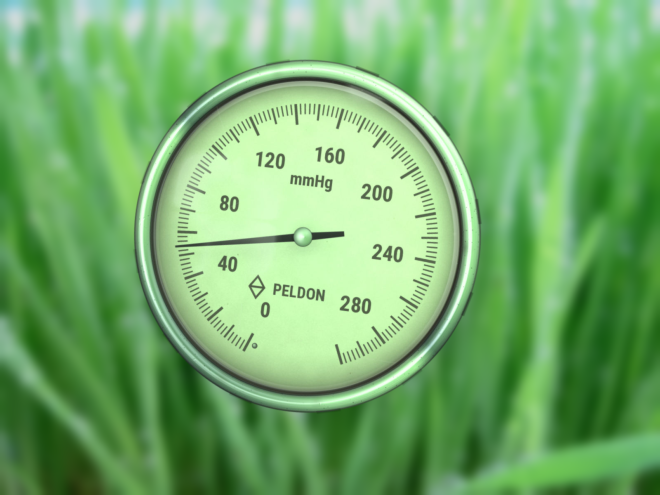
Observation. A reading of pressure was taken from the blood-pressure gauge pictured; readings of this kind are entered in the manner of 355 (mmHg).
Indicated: 54 (mmHg)
